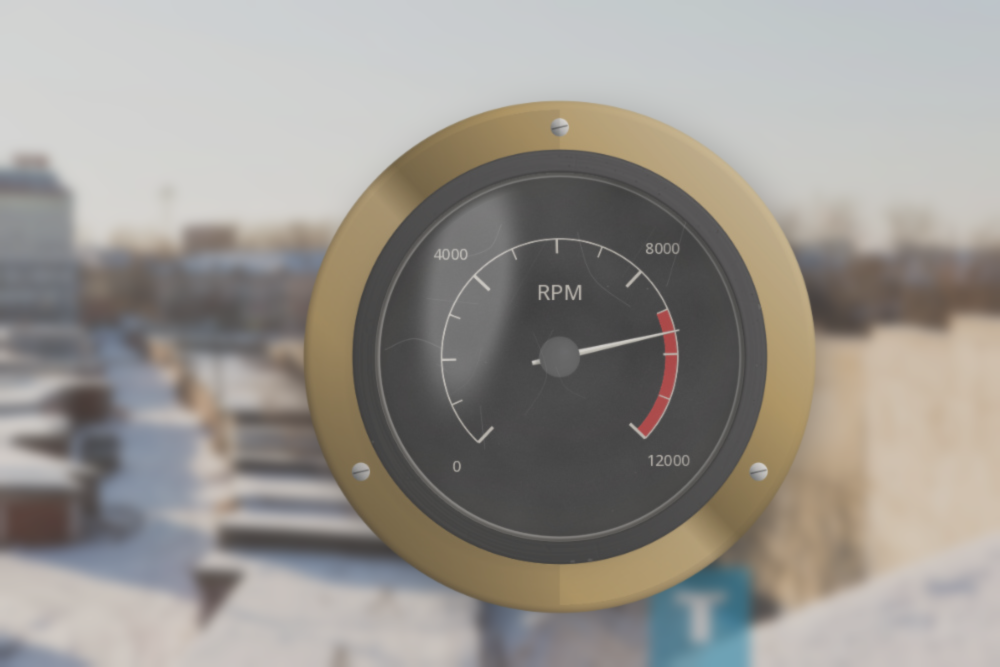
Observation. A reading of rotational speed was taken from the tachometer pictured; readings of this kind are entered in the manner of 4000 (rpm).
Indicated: 9500 (rpm)
